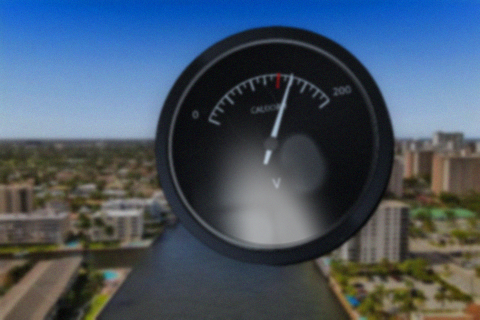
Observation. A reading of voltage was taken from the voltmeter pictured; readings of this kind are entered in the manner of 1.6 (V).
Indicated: 140 (V)
